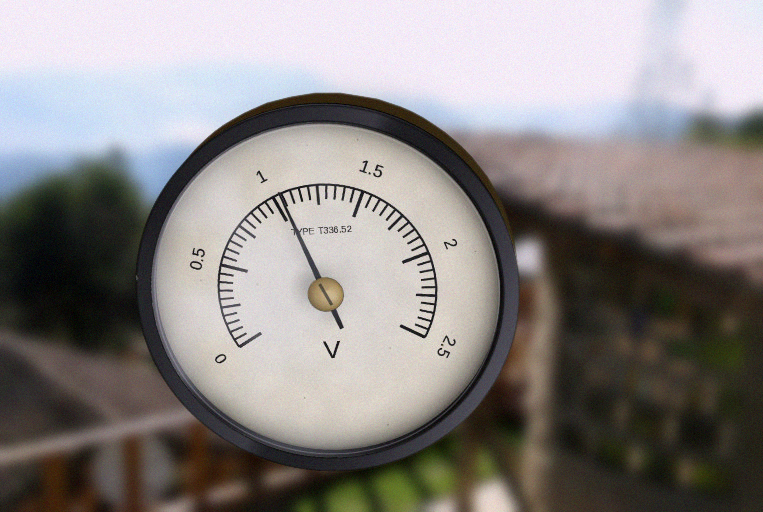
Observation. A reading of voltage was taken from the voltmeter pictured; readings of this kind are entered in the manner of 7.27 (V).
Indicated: 1.05 (V)
